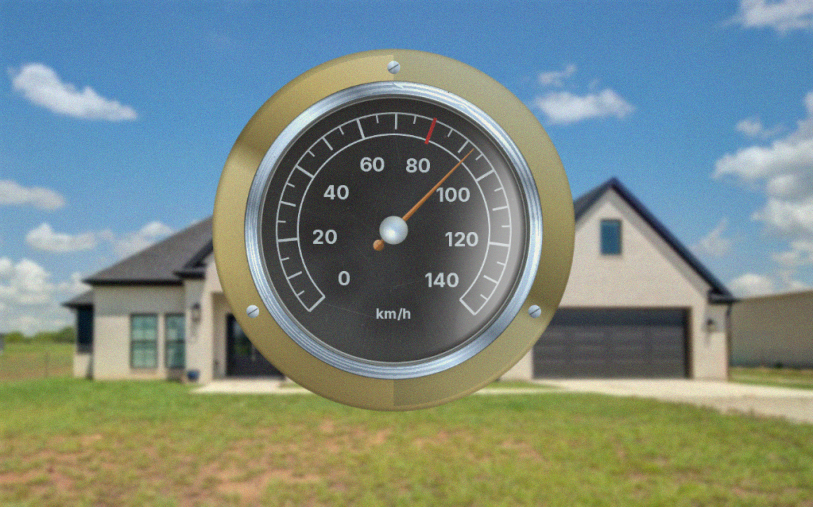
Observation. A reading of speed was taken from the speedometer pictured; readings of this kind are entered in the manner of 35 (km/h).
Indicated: 92.5 (km/h)
